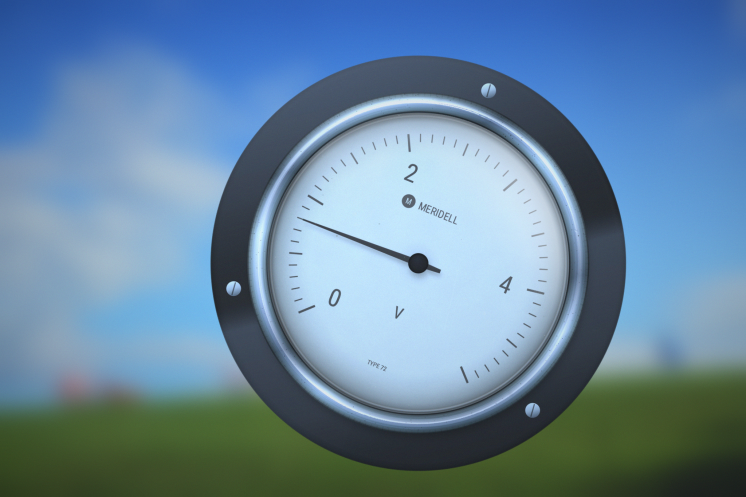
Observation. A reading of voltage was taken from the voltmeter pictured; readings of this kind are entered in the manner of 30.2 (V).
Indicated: 0.8 (V)
